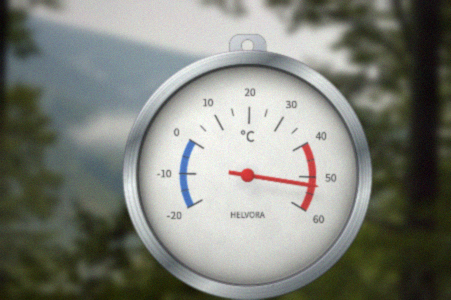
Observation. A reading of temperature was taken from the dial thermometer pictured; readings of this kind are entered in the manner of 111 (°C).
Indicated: 52.5 (°C)
